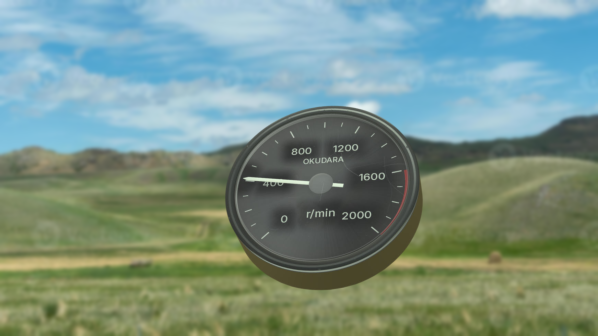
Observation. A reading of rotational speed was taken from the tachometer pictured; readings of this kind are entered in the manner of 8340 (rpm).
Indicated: 400 (rpm)
